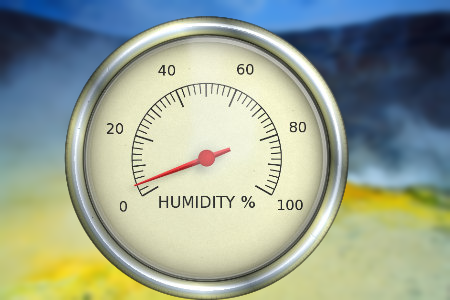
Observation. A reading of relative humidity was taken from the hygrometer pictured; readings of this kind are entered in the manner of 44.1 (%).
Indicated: 4 (%)
